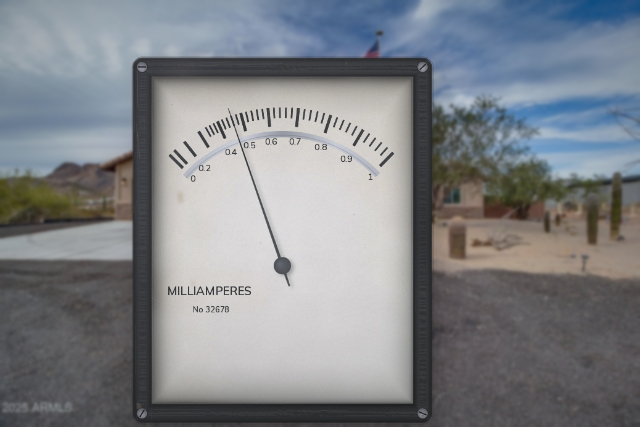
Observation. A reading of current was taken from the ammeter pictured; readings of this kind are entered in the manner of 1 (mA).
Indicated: 0.46 (mA)
